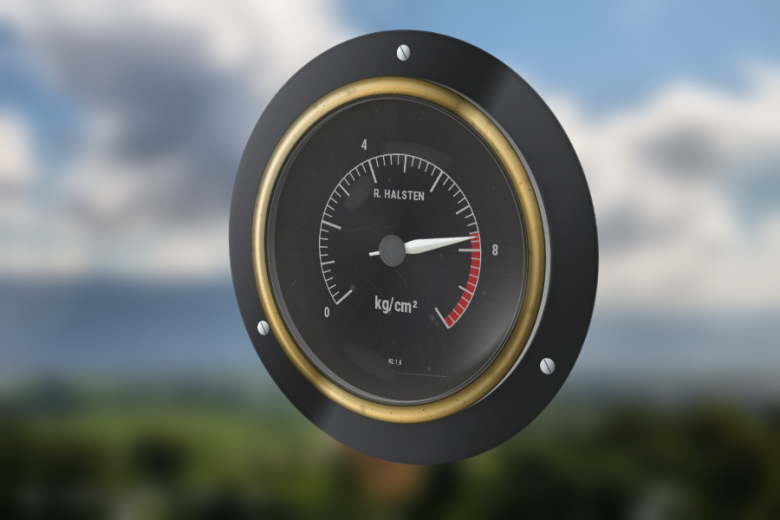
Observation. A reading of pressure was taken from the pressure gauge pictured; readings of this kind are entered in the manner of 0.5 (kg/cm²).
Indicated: 7.7 (kg/cm²)
